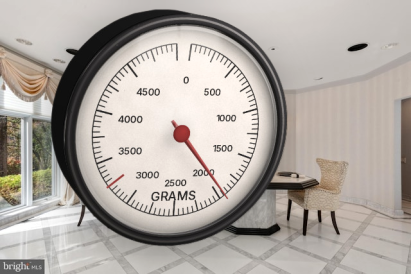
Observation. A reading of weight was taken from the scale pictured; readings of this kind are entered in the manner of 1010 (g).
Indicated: 1950 (g)
